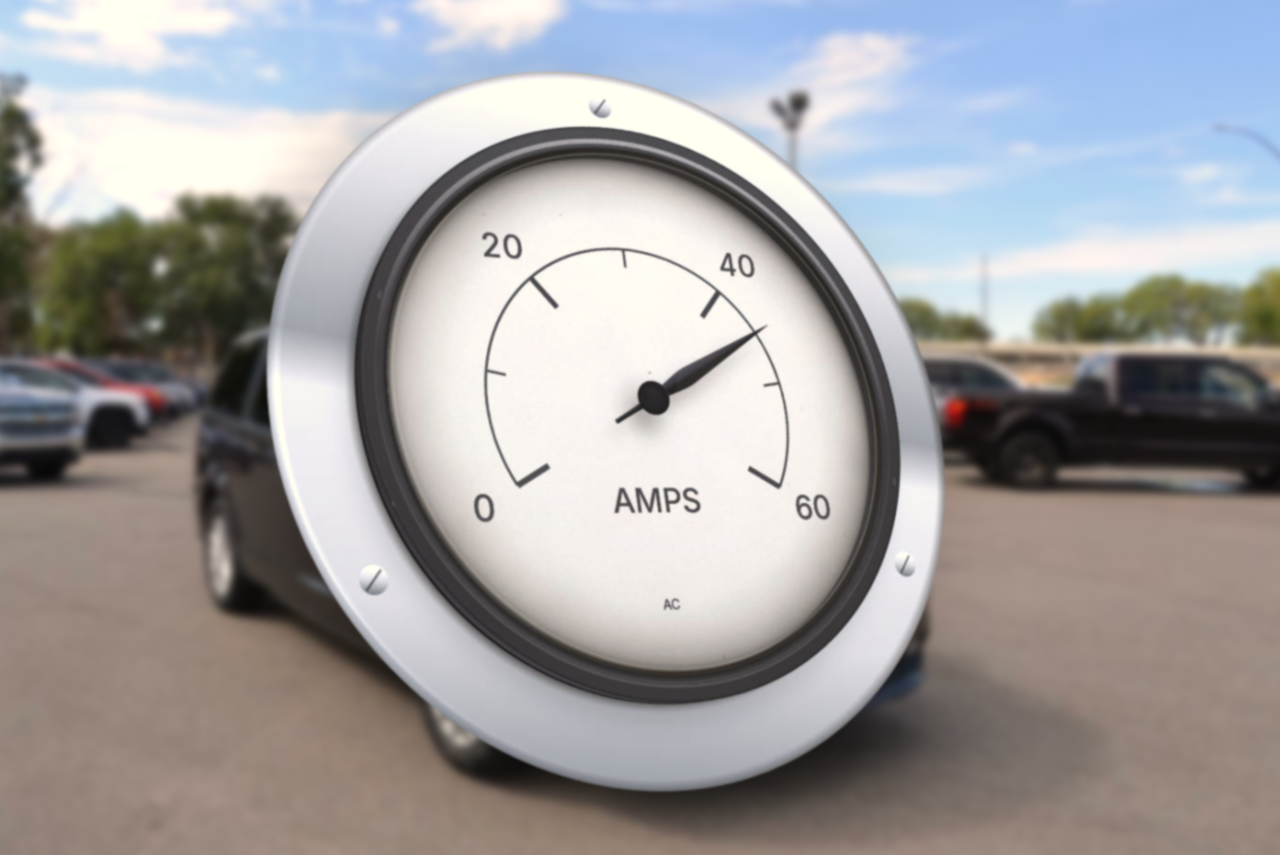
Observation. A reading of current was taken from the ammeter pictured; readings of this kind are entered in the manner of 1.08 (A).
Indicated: 45 (A)
